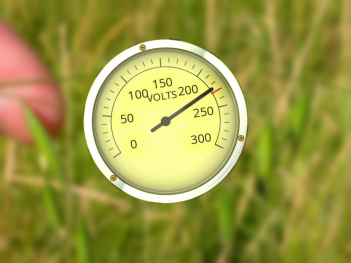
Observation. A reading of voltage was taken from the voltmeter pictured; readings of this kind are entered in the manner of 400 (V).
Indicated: 225 (V)
